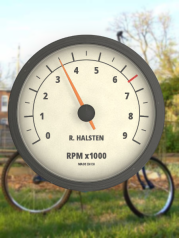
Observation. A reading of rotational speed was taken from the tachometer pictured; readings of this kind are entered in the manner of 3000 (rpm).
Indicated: 3500 (rpm)
